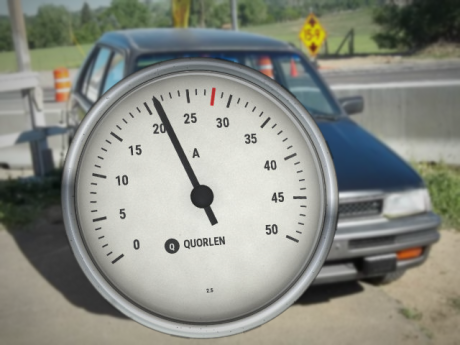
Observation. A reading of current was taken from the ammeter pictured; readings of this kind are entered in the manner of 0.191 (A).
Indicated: 21 (A)
